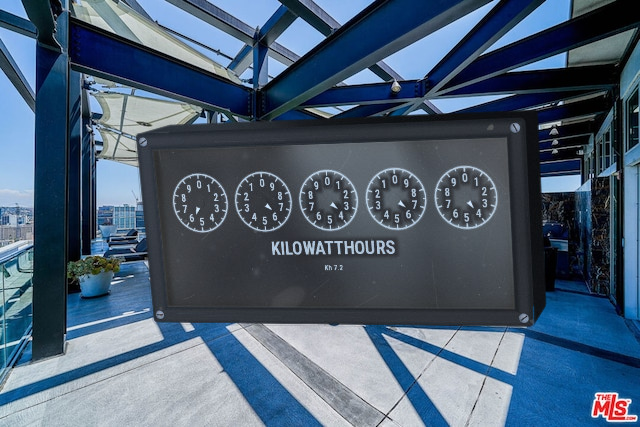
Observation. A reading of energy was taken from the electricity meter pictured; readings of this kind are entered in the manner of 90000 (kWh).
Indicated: 56364 (kWh)
